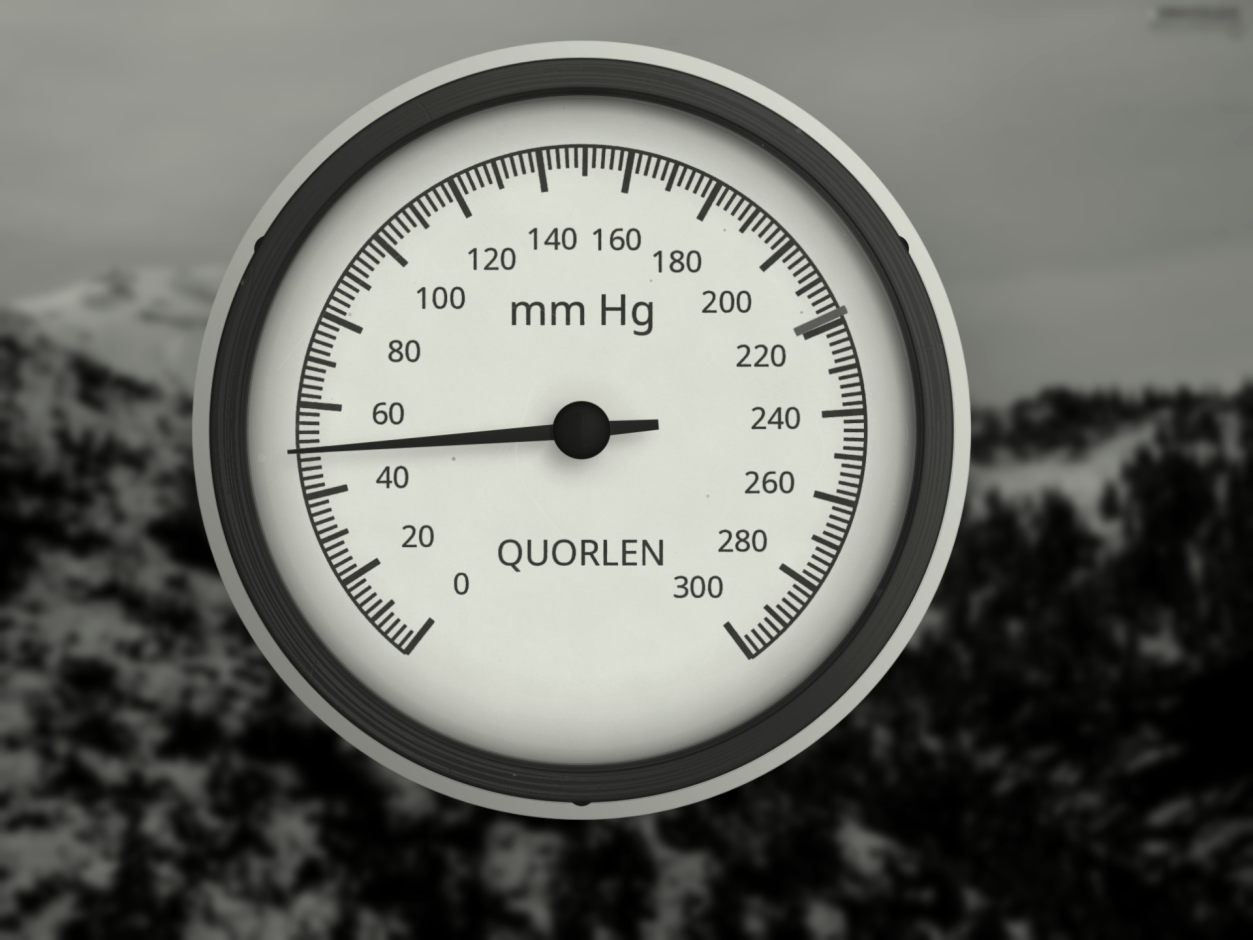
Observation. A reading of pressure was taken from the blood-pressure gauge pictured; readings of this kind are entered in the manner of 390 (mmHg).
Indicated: 50 (mmHg)
